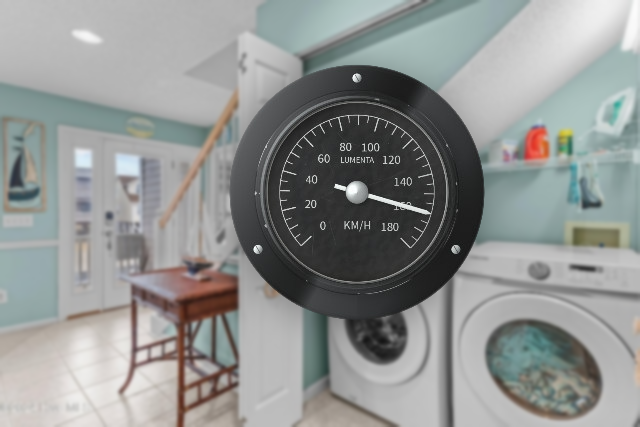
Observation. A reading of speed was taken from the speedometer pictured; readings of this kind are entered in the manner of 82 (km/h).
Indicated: 160 (km/h)
